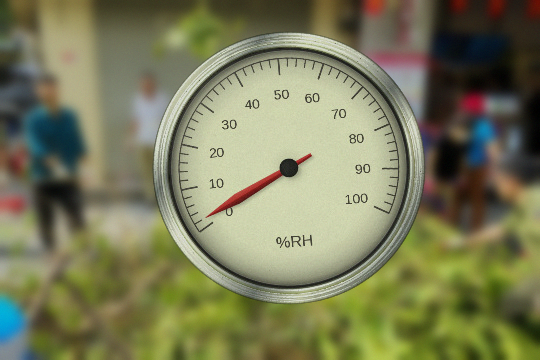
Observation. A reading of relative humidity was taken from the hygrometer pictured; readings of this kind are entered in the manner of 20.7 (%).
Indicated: 2 (%)
